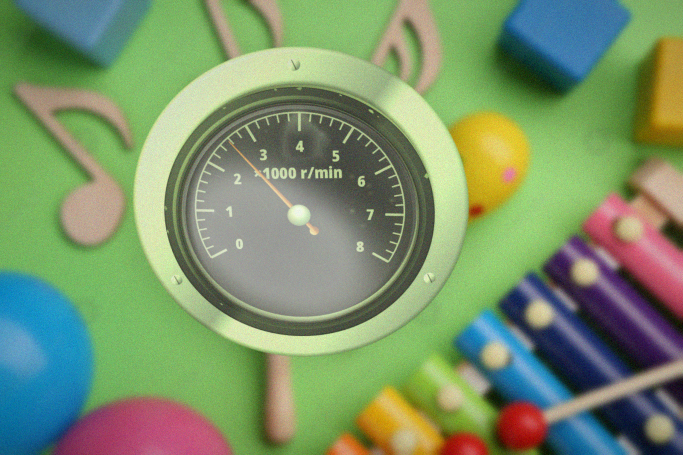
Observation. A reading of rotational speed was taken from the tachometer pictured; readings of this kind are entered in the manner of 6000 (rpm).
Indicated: 2600 (rpm)
